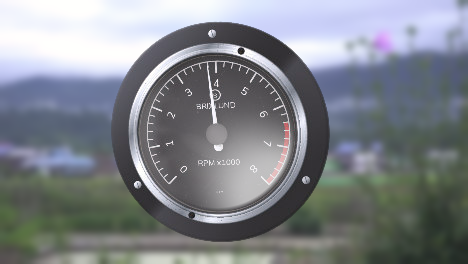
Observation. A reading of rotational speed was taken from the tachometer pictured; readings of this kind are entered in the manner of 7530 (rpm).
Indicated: 3800 (rpm)
